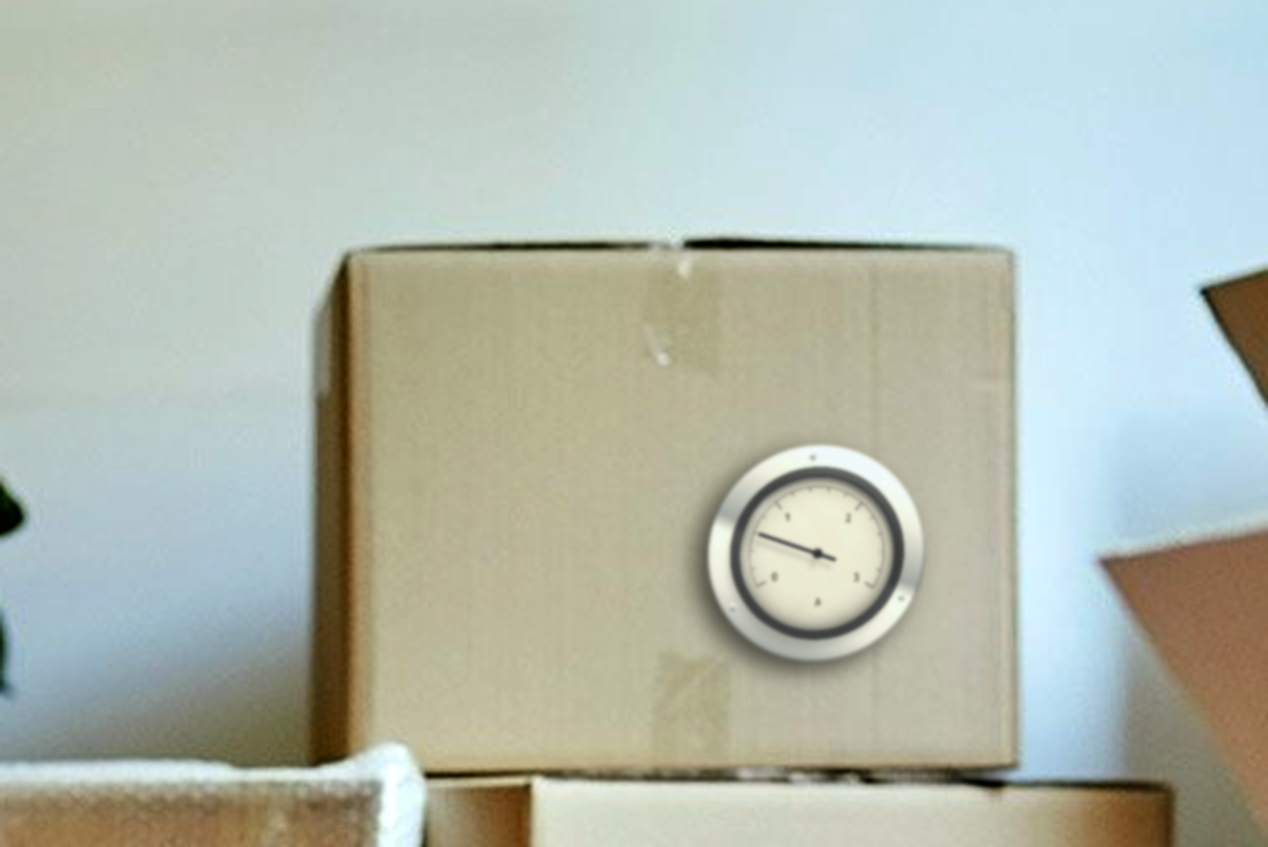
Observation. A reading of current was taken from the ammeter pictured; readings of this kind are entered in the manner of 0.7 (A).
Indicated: 0.6 (A)
